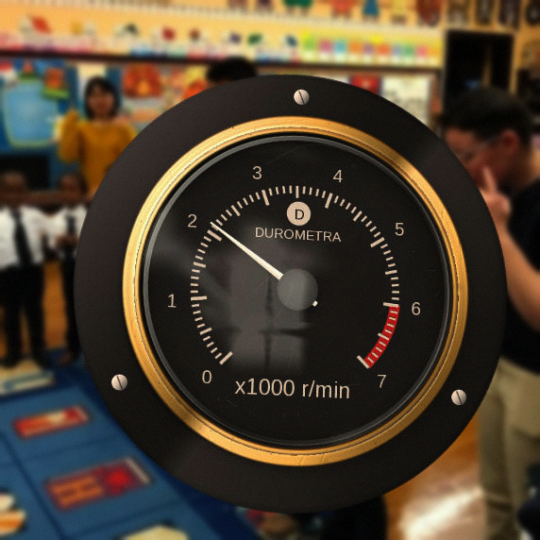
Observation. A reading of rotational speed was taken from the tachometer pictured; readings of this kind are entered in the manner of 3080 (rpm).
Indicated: 2100 (rpm)
